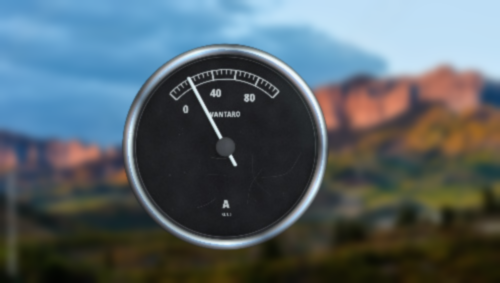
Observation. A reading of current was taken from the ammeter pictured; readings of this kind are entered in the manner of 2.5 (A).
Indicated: 20 (A)
